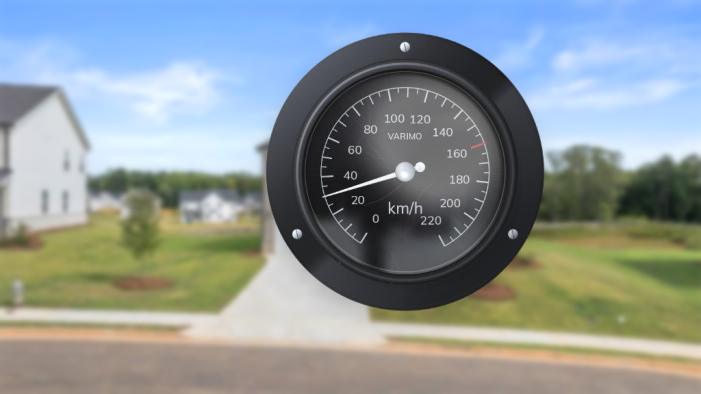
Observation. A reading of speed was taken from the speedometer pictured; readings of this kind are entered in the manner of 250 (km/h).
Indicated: 30 (km/h)
